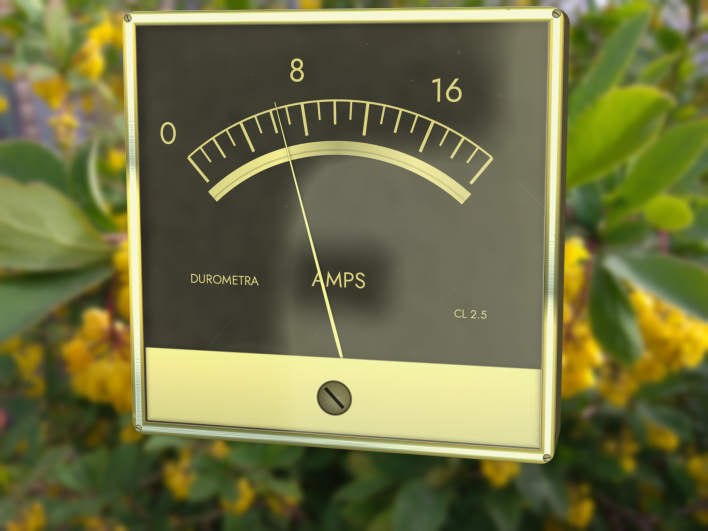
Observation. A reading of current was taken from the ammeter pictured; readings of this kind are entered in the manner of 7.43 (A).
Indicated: 6.5 (A)
